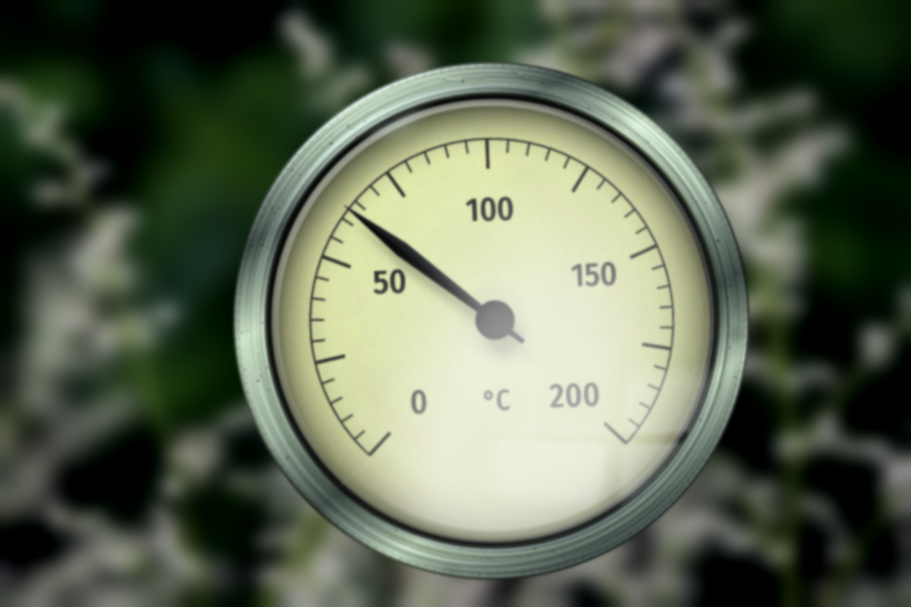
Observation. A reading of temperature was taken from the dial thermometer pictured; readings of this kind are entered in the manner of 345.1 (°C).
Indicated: 62.5 (°C)
